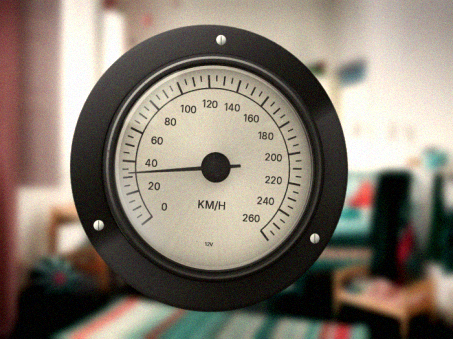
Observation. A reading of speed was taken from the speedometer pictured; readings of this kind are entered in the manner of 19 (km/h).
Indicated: 32.5 (km/h)
